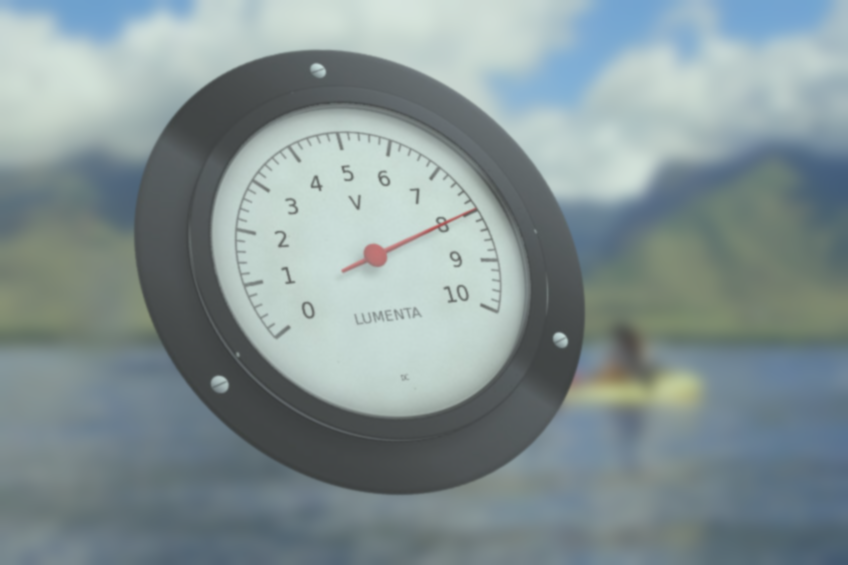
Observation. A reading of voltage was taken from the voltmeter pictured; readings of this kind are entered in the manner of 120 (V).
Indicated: 8 (V)
